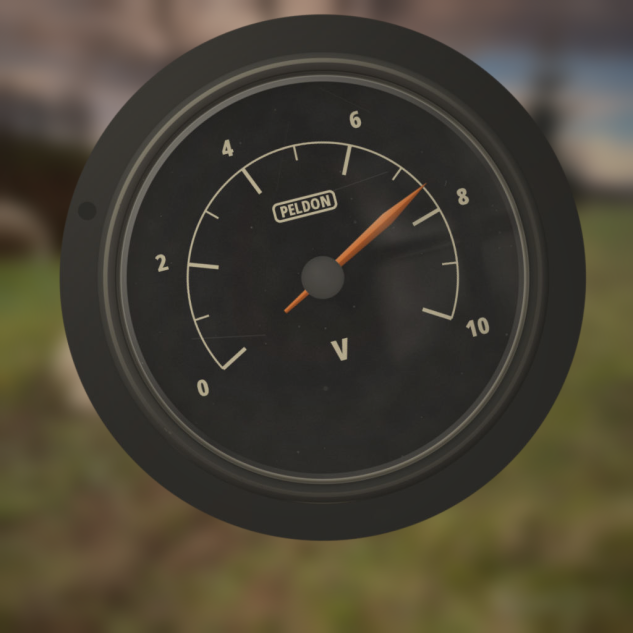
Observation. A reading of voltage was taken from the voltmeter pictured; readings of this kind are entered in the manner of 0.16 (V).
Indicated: 7.5 (V)
